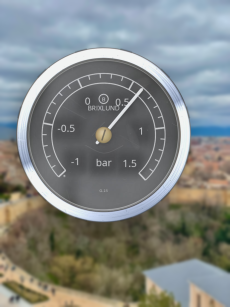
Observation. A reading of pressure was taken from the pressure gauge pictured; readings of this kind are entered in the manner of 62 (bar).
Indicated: 0.6 (bar)
